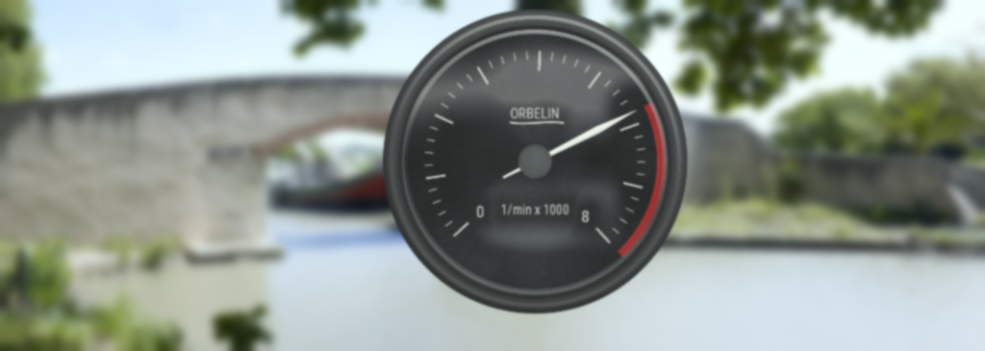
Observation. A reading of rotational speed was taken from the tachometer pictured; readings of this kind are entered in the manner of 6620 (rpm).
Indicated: 5800 (rpm)
